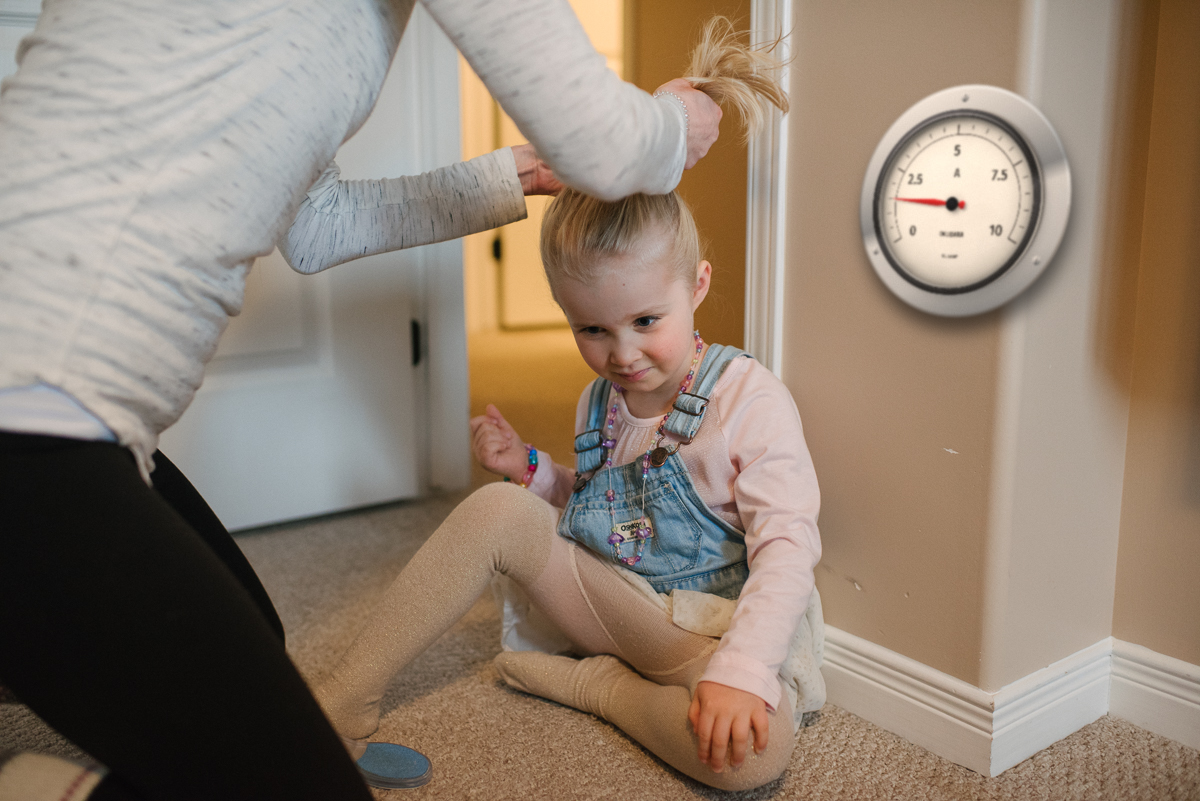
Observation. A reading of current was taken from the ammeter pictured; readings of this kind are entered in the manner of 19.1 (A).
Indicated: 1.5 (A)
